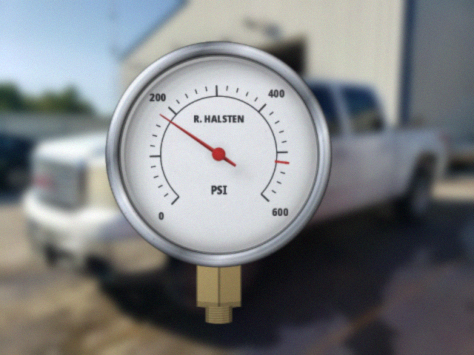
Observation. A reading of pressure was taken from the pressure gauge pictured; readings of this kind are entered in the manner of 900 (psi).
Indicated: 180 (psi)
